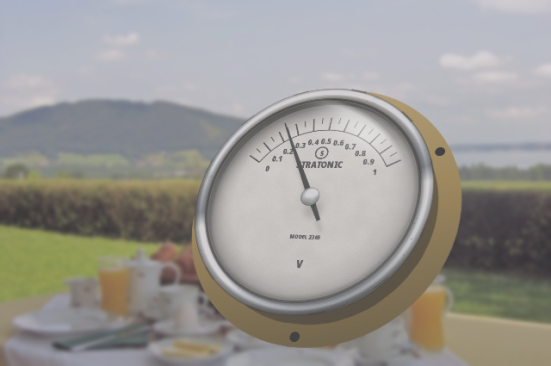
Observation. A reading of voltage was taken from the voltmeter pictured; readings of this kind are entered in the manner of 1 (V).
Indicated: 0.25 (V)
